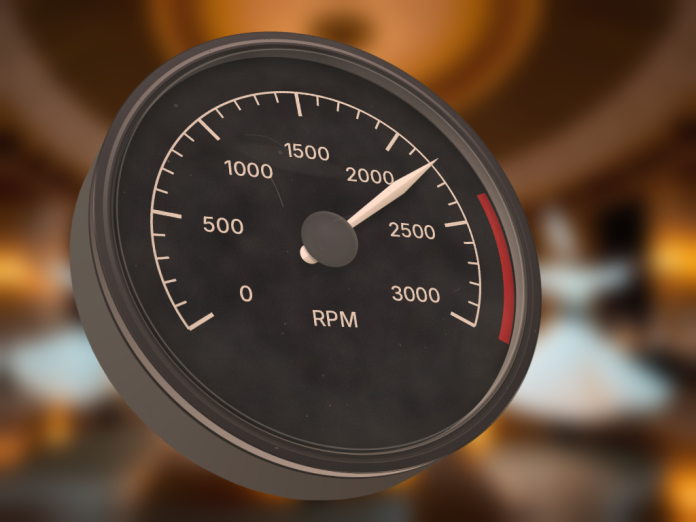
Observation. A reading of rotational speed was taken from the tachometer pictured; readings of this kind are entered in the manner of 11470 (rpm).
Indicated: 2200 (rpm)
